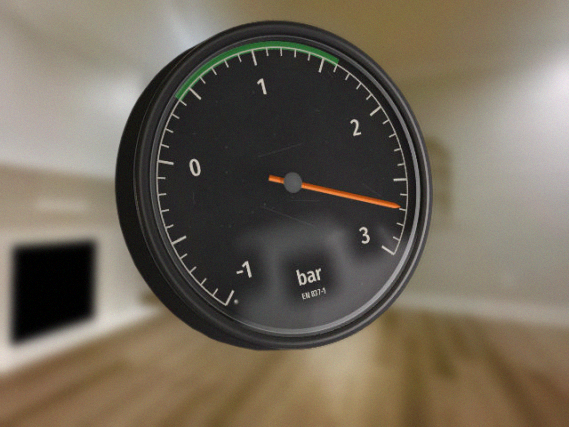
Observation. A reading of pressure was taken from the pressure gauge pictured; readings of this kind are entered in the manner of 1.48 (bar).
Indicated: 2.7 (bar)
